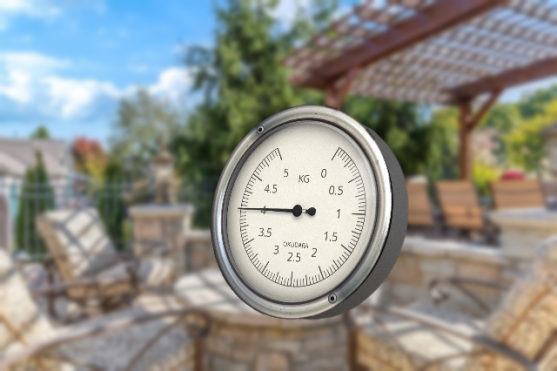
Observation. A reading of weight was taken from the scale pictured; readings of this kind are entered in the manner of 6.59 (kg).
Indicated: 4 (kg)
